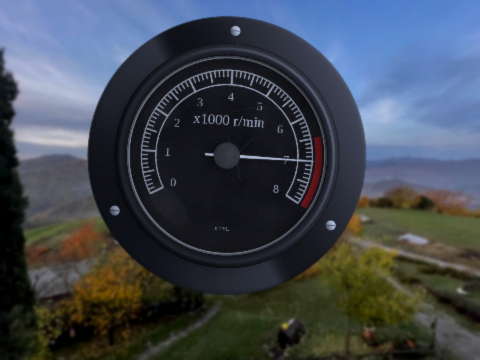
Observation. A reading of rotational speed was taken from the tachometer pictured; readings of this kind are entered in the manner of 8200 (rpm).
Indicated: 7000 (rpm)
